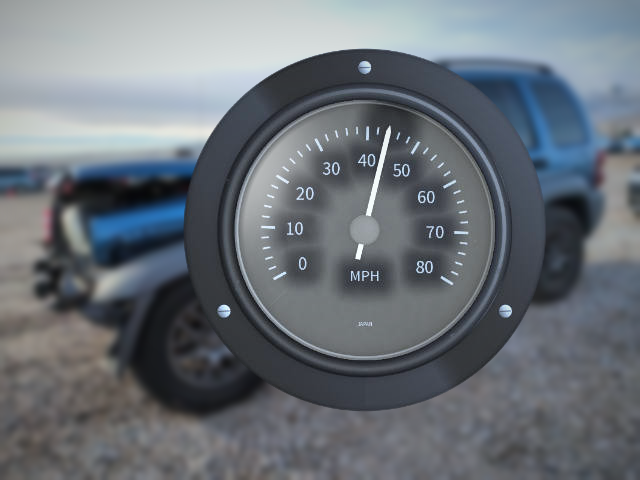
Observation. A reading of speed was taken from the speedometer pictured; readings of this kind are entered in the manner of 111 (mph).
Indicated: 44 (mph)
